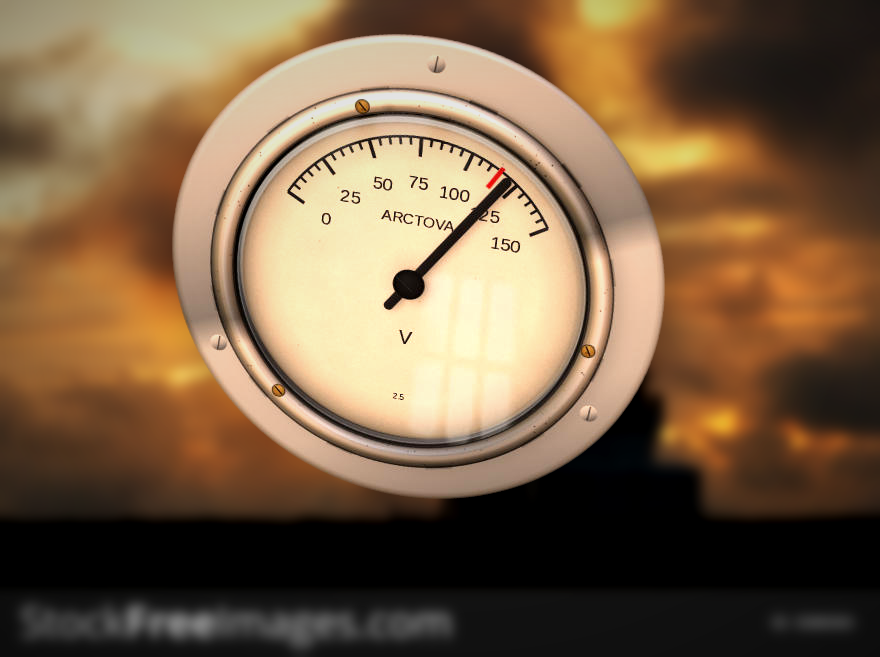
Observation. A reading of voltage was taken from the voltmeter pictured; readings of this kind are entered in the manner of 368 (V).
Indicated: 120 (V)
